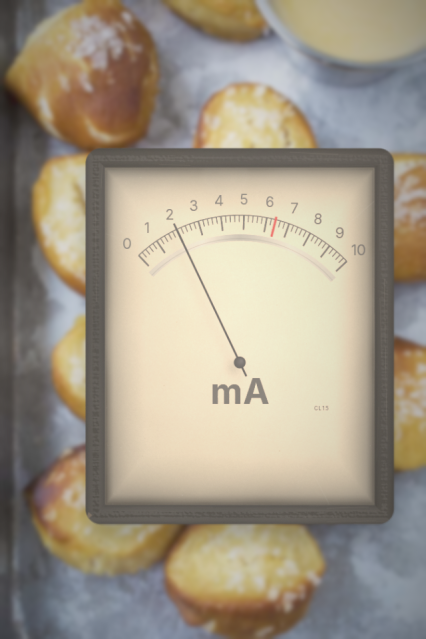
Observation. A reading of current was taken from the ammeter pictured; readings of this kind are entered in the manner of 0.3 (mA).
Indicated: 2 (mA)
